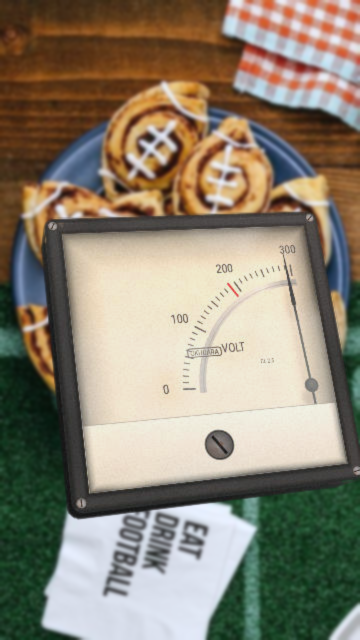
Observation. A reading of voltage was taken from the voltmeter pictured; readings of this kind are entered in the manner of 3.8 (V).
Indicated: 290 (V)
